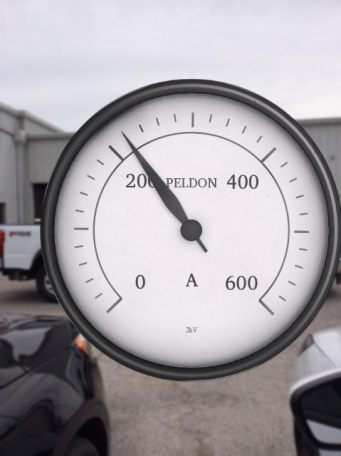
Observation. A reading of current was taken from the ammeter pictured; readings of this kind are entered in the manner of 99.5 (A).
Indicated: 220 (A)
